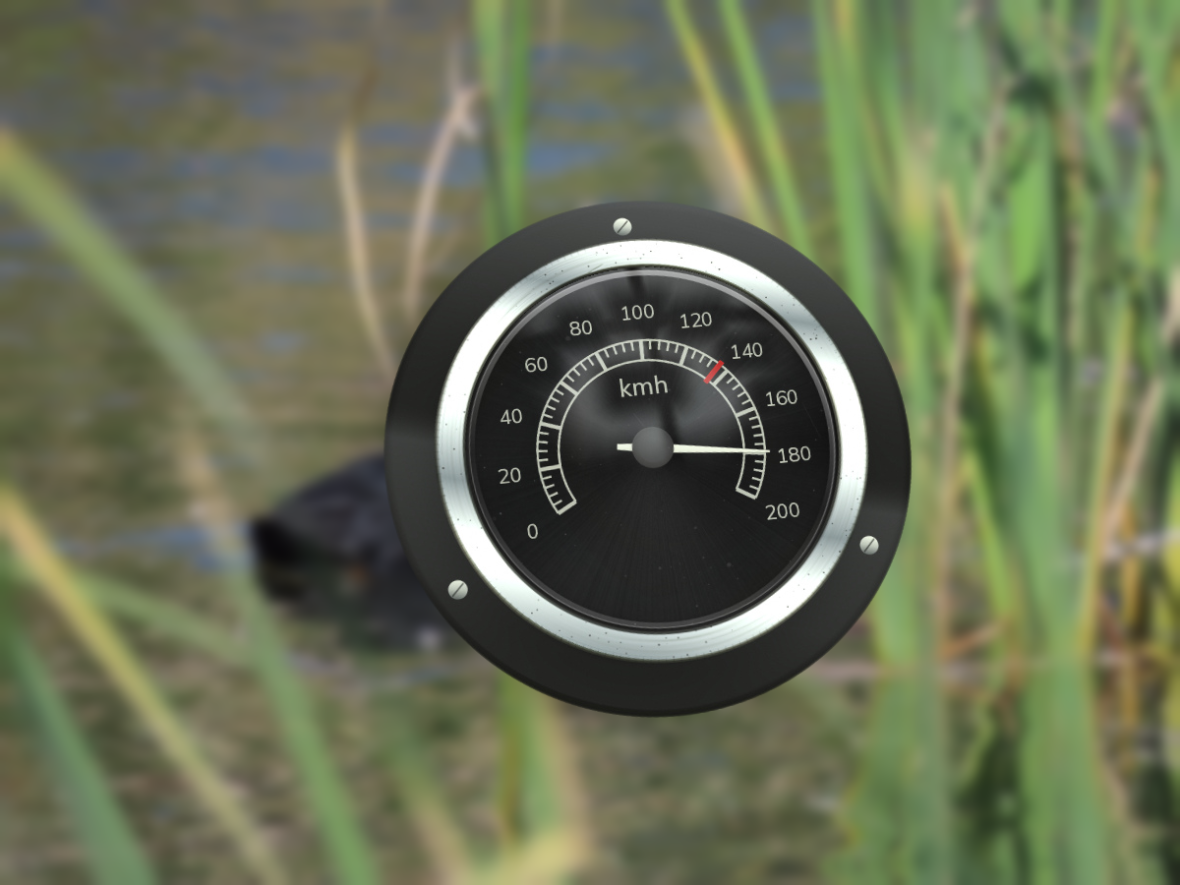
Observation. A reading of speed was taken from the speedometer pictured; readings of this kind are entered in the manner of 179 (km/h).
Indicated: 180 (km/h)
